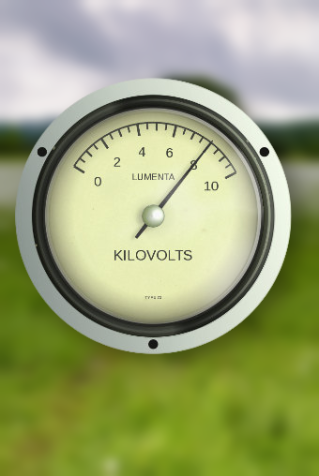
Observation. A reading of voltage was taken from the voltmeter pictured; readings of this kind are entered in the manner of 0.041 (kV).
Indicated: 8 (kV)
